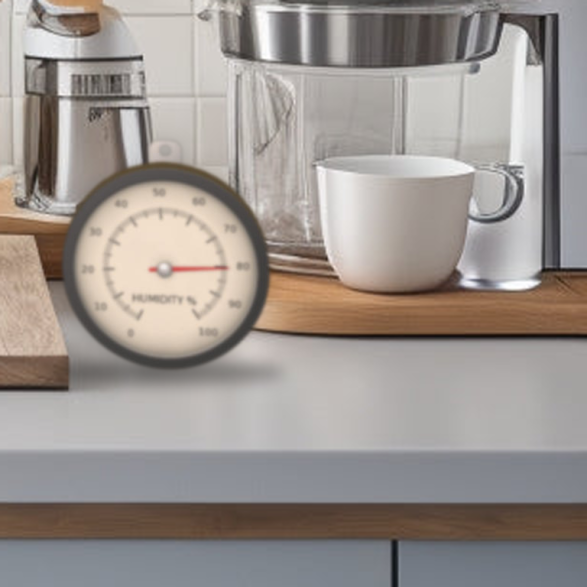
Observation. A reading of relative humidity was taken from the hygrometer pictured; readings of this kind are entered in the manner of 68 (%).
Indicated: 80 (%)
